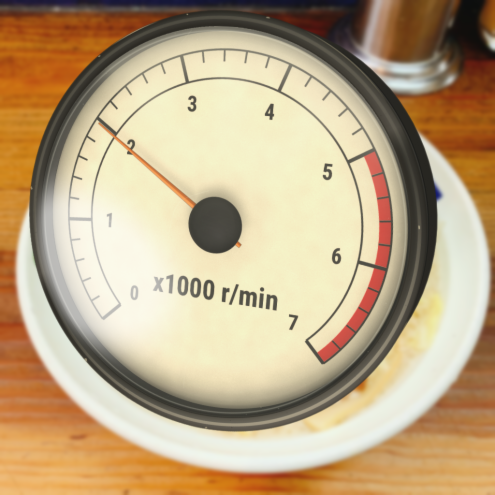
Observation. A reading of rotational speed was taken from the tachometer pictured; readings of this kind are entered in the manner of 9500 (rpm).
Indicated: 2000 (rpm)
